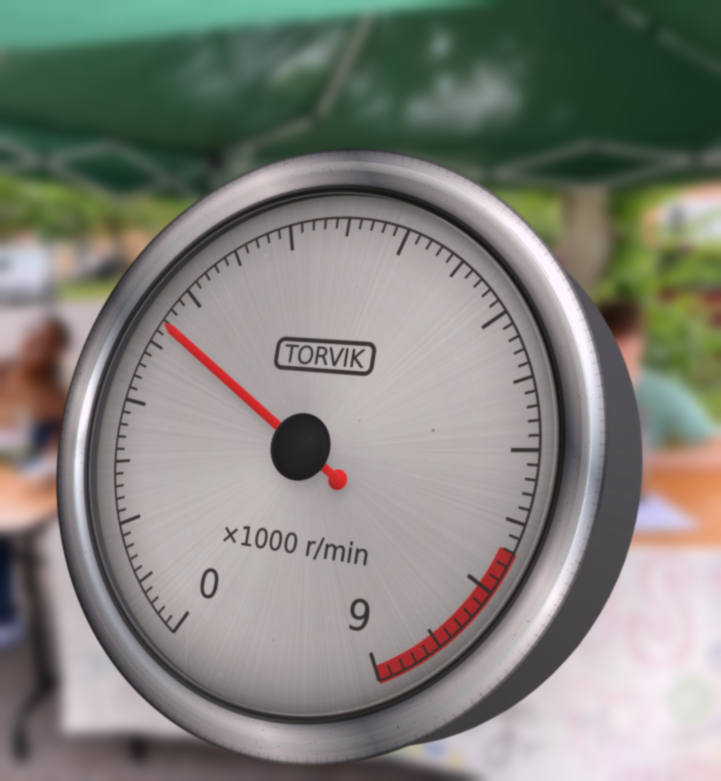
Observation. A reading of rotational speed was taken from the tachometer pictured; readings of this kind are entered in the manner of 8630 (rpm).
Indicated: 2700 (rpm)
